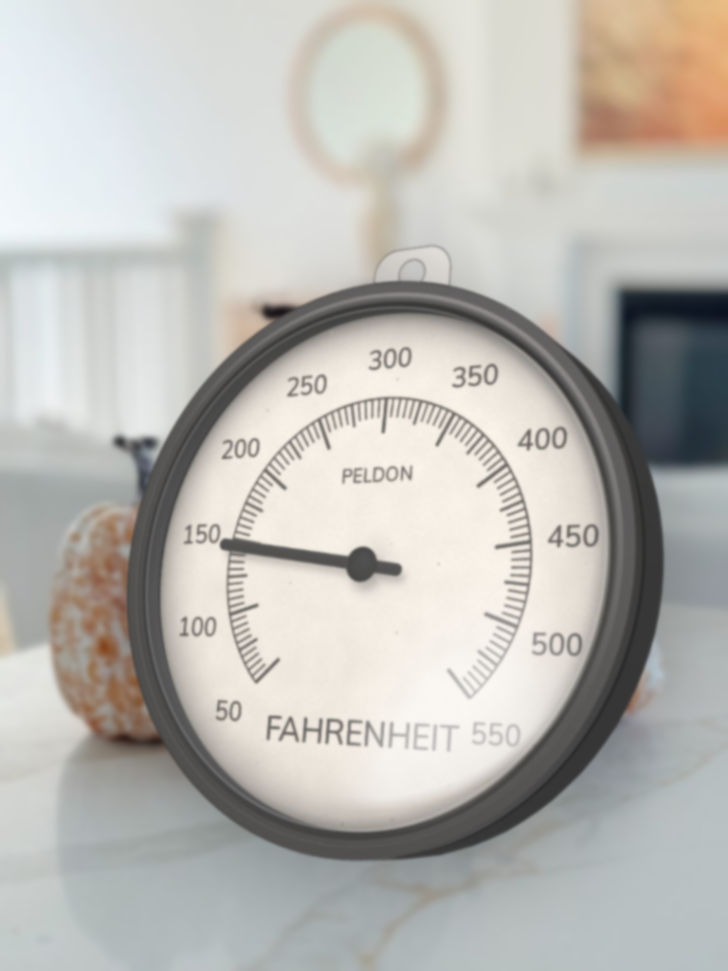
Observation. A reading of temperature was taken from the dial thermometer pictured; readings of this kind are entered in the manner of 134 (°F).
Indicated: 145 (°F)
